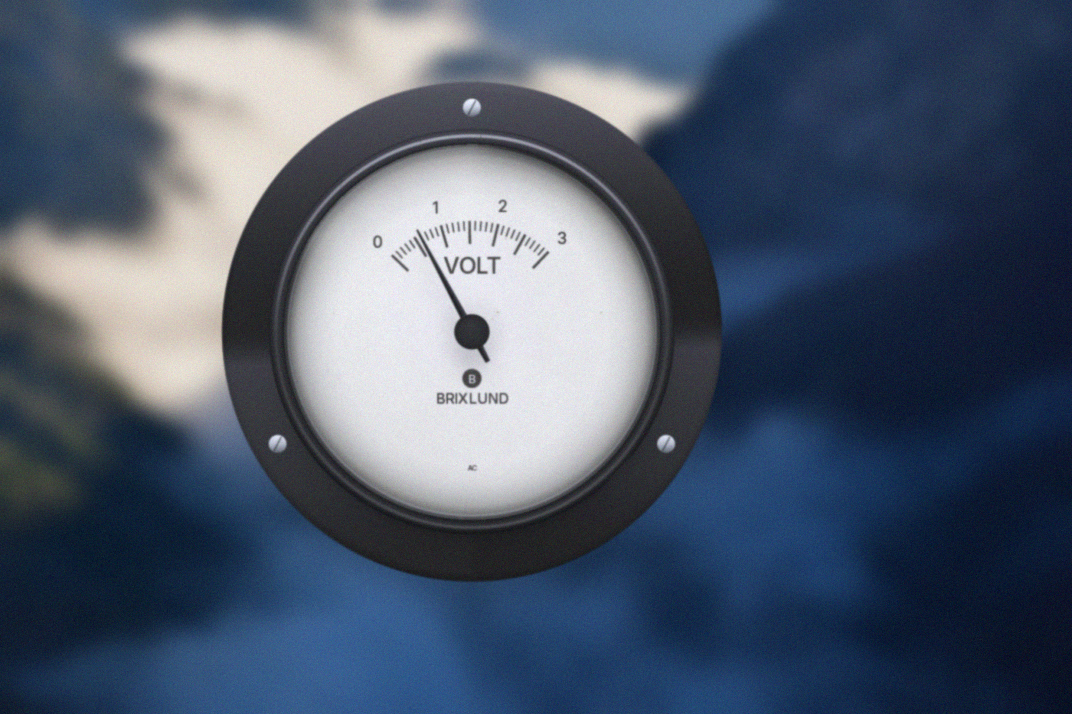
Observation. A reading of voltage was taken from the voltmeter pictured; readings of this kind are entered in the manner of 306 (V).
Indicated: 0.6 (V)
